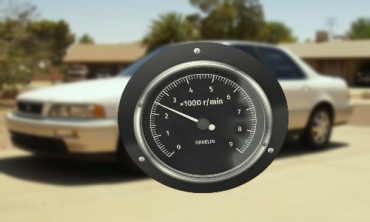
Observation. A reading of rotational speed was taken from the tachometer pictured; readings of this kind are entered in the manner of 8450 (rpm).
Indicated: 2500 (rpm)
